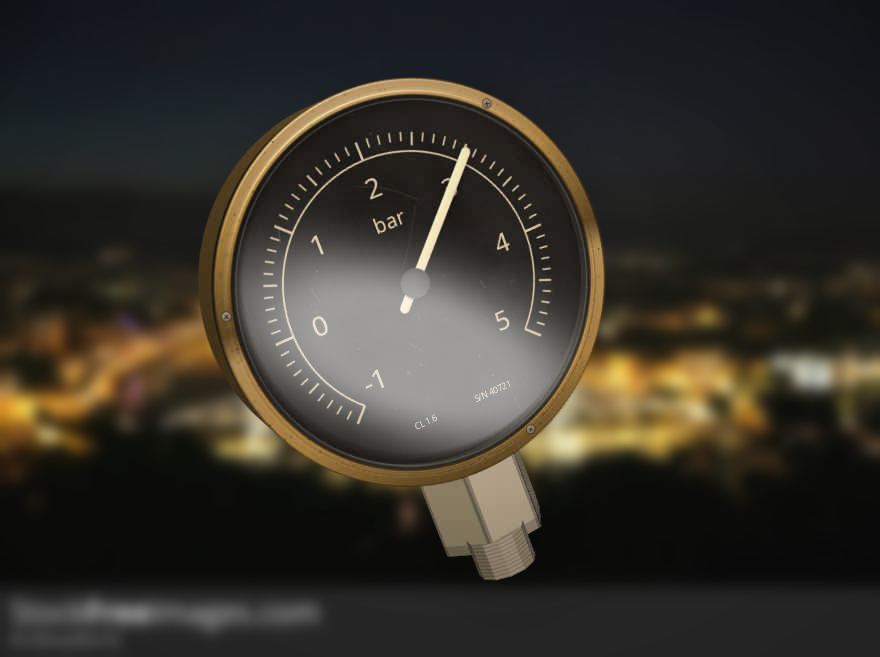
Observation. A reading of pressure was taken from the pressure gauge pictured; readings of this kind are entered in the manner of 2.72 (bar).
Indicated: 3 (bar)
